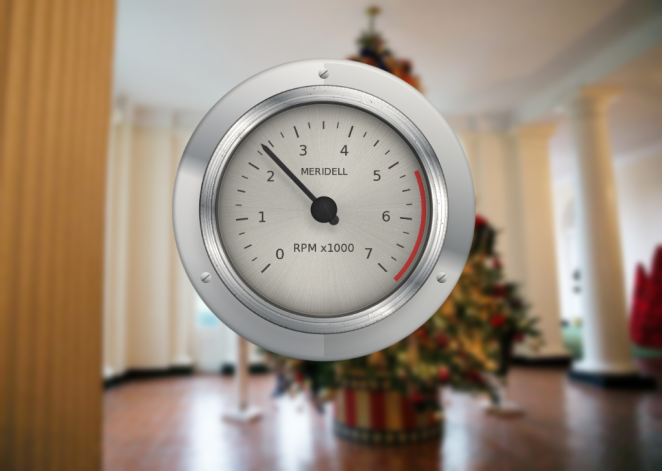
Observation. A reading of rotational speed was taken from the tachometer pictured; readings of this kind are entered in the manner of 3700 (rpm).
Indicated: 2375 (rpm)
